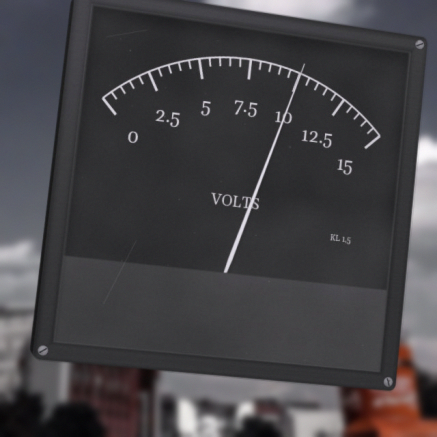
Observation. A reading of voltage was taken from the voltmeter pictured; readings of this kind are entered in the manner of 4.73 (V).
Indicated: 10 (V)
